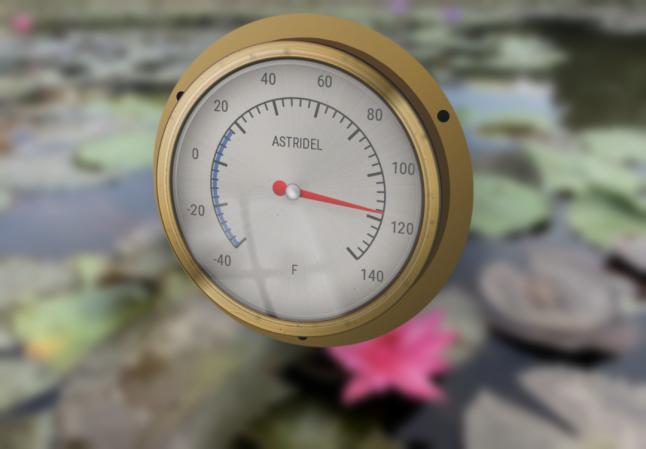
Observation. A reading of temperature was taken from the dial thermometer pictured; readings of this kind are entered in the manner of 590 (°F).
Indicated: 116 (°F)
